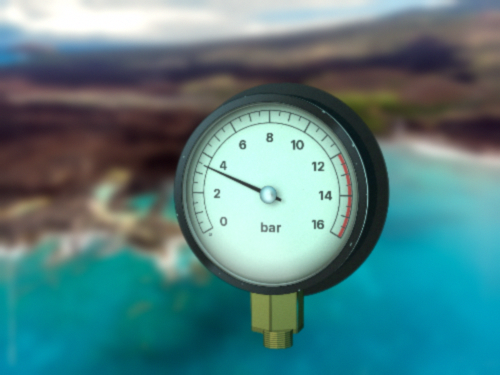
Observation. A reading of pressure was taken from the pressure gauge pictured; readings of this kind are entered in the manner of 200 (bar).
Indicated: 3.5 (bar)
